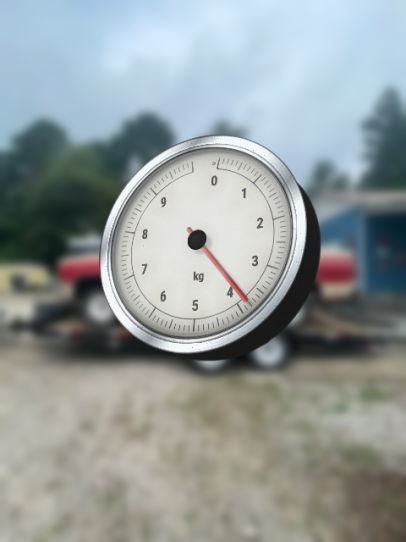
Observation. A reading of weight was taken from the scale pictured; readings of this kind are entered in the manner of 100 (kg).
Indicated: 3.8 (kg)
